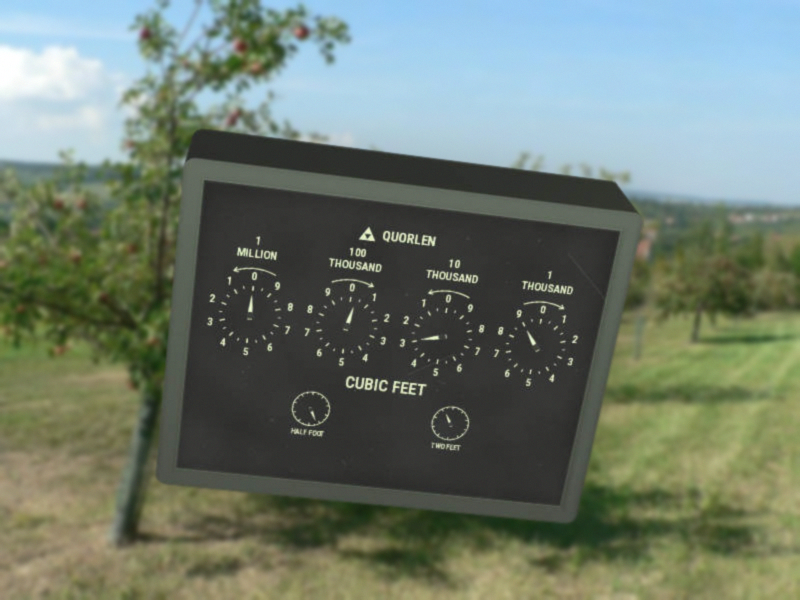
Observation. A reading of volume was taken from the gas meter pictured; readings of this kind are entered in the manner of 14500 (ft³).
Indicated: 2900 (ft³)
